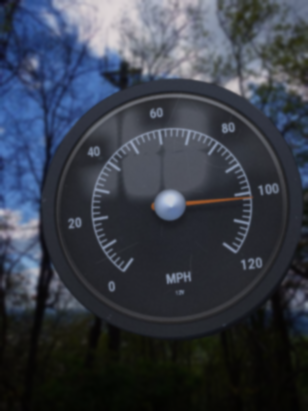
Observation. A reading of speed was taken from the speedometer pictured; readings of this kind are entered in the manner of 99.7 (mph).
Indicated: 102 (mph)
